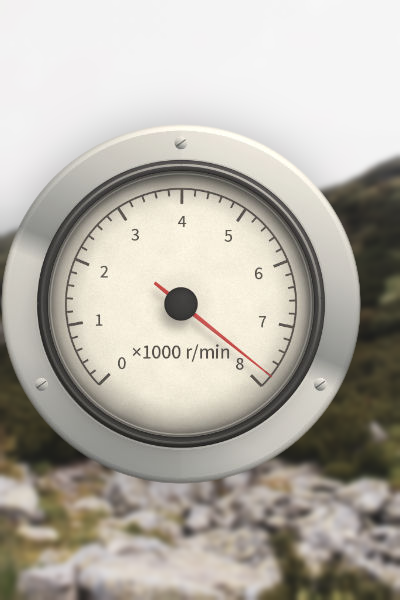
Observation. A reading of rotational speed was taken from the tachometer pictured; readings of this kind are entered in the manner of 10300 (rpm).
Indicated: 7800 (rpm)
